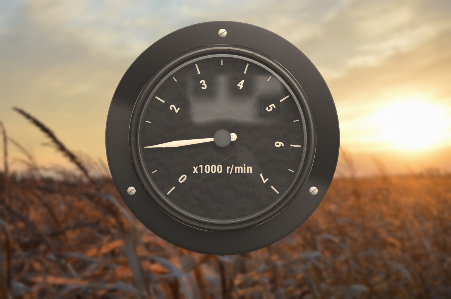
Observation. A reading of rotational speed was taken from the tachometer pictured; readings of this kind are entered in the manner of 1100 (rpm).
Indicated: 1000 (rpm)
